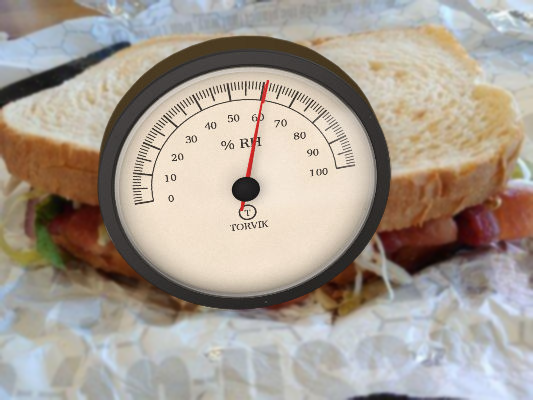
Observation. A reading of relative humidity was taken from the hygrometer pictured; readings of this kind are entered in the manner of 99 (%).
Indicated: 60 (%)
